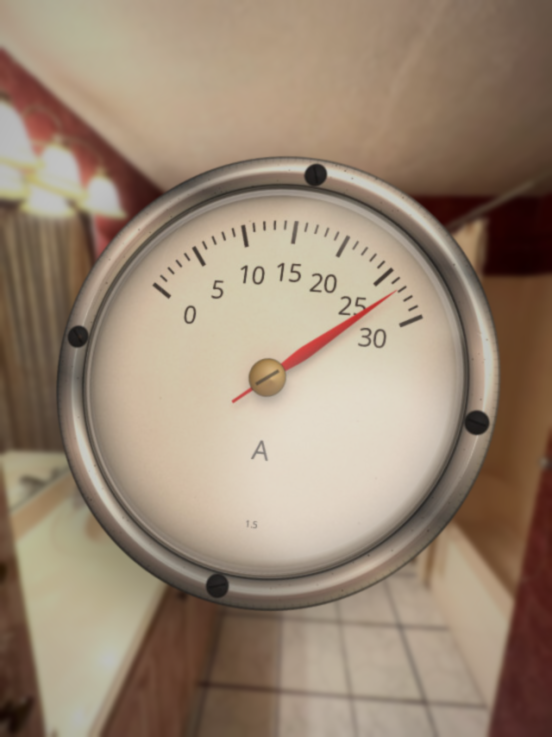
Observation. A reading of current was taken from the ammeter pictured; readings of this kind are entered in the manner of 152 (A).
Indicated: 27 (A)
